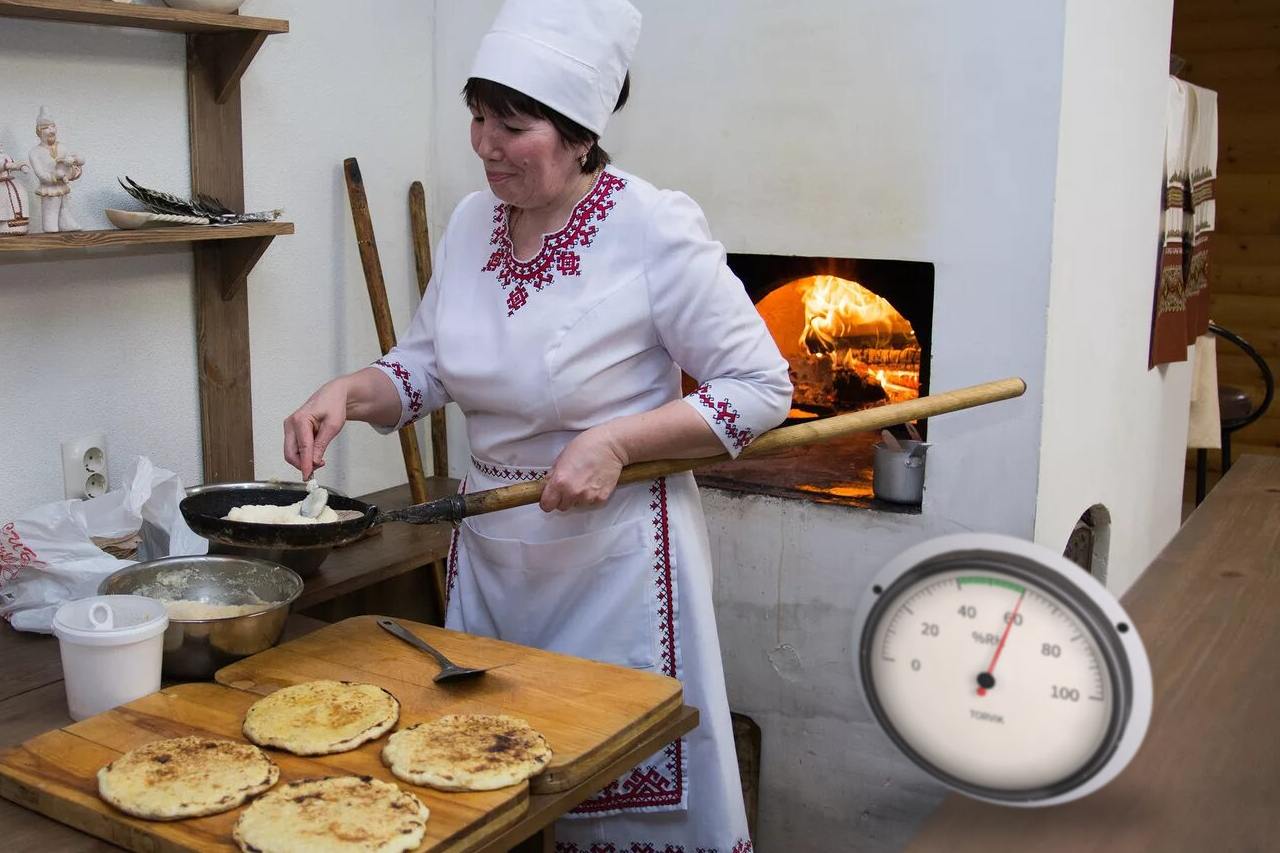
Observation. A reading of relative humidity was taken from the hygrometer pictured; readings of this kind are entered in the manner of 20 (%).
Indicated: 60 (%)
